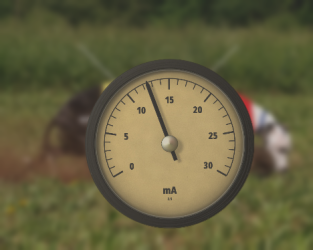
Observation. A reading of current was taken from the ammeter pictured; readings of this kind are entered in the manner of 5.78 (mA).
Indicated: 12.5 (mA)
